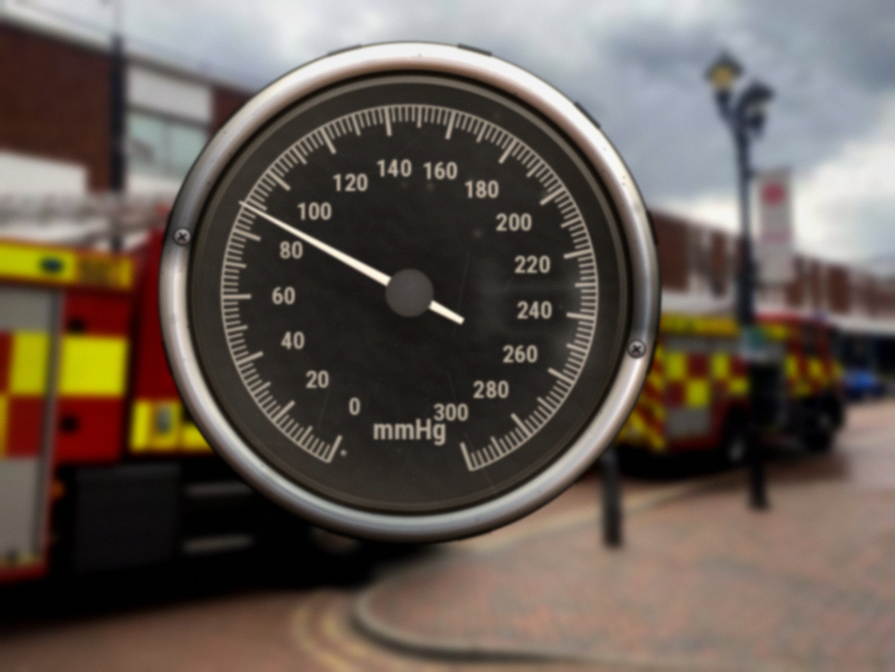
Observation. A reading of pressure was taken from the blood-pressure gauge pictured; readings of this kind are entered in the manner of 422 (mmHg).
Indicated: 88 (mmHg)
